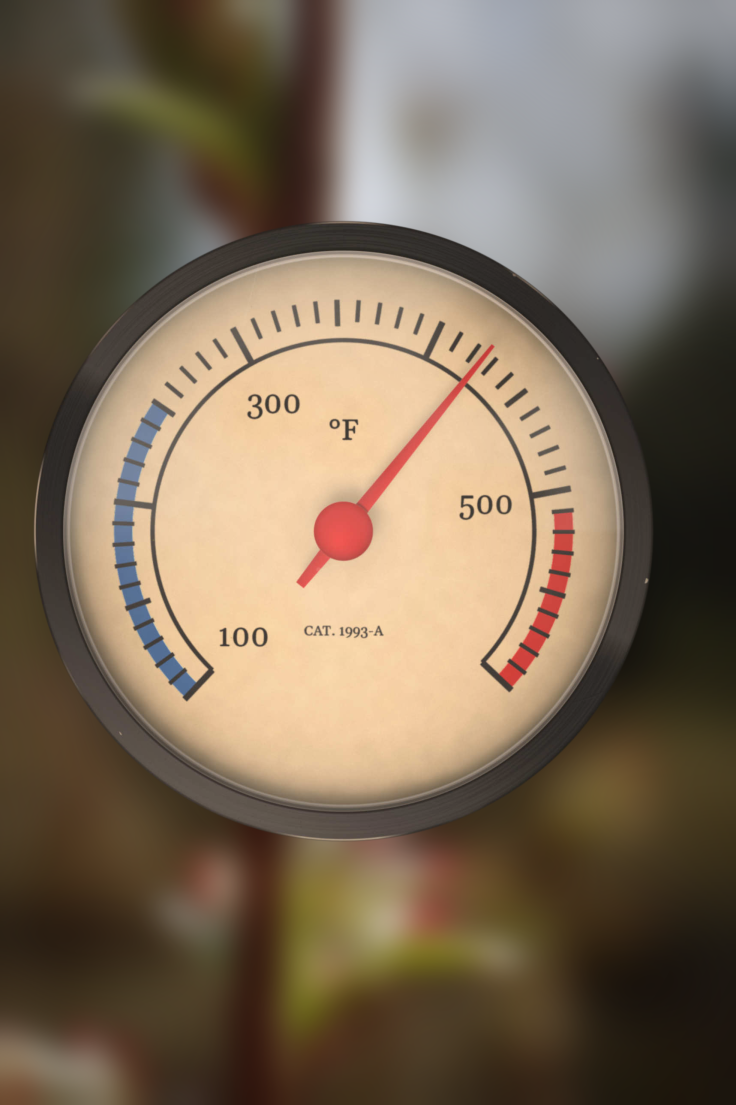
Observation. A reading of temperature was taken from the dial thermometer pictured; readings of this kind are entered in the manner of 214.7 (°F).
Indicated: 425 (°F)
